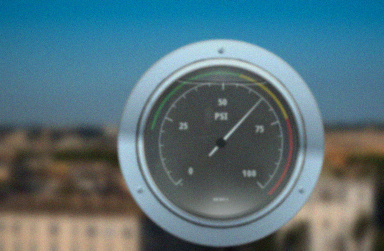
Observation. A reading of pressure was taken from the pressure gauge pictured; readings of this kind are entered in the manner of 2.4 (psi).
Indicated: 65 (psi)
